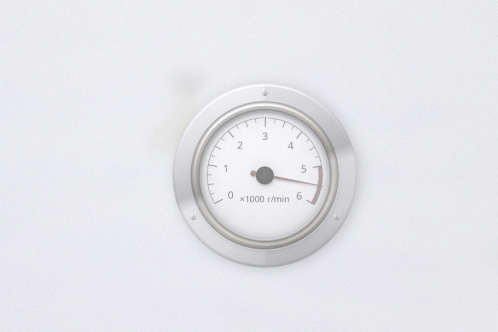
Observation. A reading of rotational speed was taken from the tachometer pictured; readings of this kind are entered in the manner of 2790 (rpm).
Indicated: 5500 (rpm)
